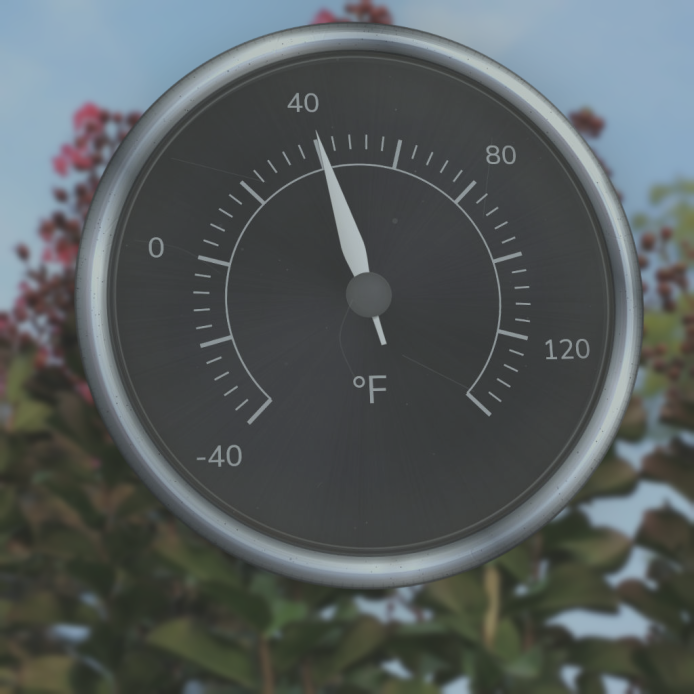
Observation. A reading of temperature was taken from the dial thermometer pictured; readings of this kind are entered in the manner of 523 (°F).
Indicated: 40 (°F)
